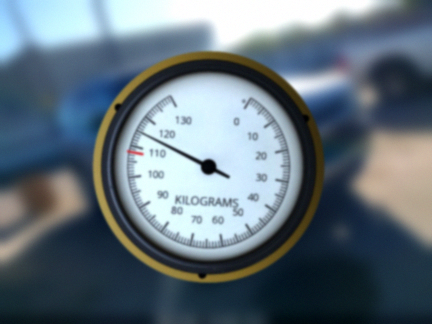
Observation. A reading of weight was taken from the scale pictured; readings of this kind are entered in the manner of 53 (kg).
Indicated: 115 (kg)
